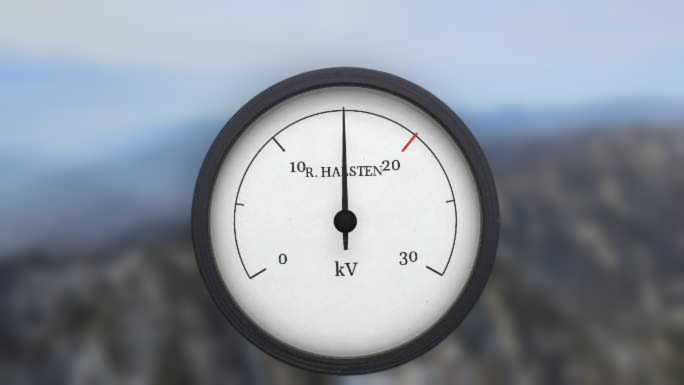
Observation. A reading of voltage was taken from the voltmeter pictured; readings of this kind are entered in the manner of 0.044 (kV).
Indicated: 15 (kV)
